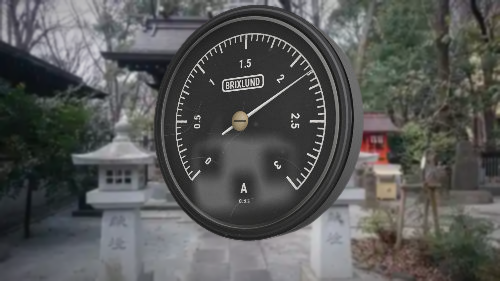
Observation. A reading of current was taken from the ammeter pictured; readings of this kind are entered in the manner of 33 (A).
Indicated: 2.15 (A)
